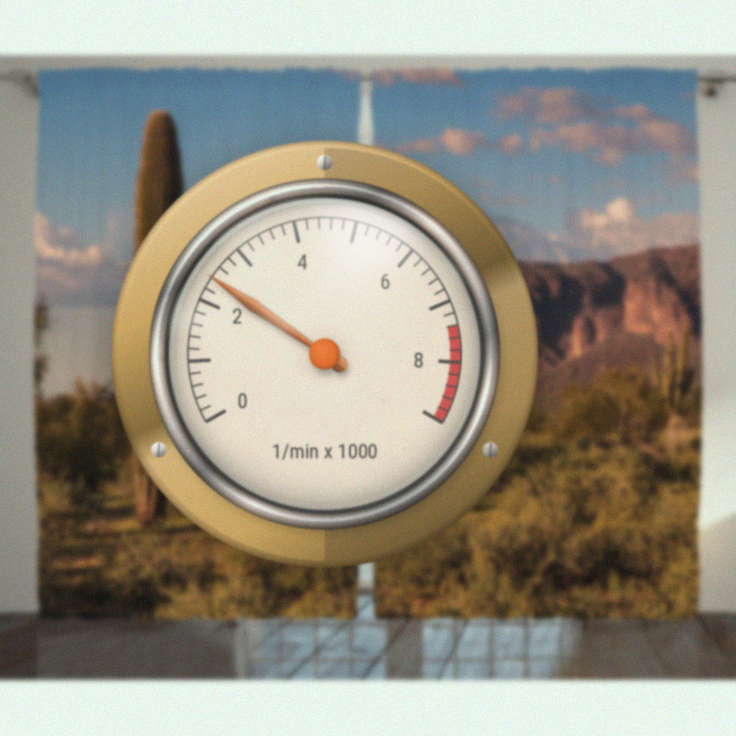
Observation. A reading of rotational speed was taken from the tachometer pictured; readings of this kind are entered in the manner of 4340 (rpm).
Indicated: 2400 (rpm)
